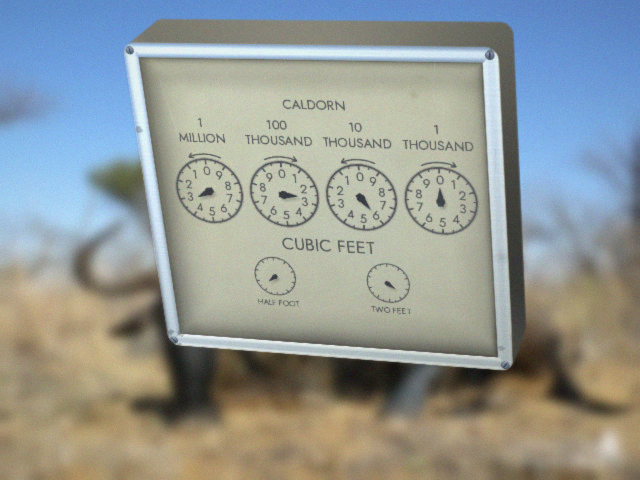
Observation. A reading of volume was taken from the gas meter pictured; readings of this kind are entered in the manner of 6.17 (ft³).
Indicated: 326000 (ft³)
